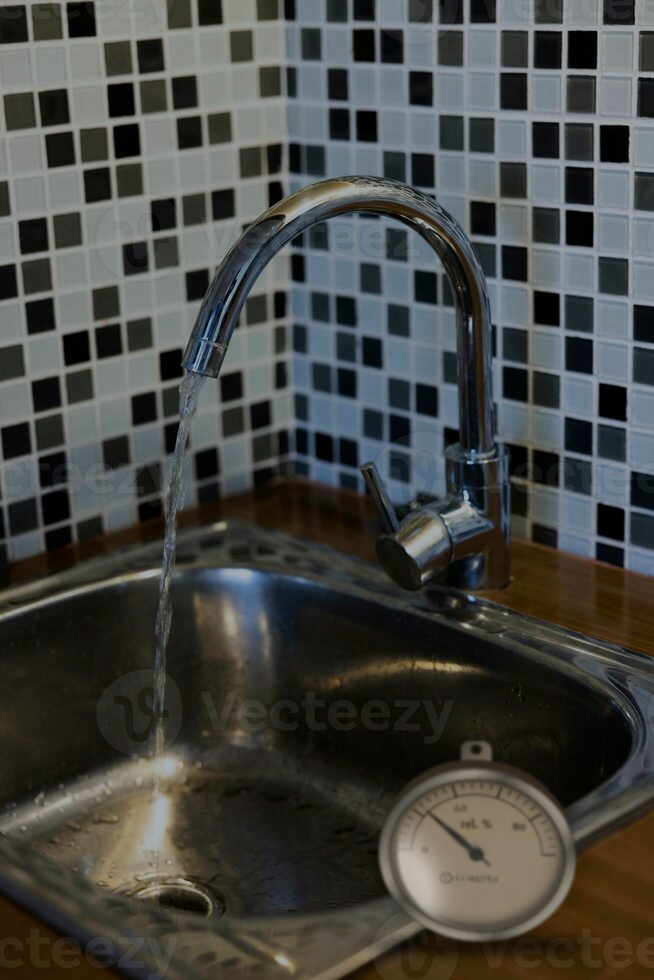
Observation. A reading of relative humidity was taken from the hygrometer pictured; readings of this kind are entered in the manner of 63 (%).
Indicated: 24 (%)
